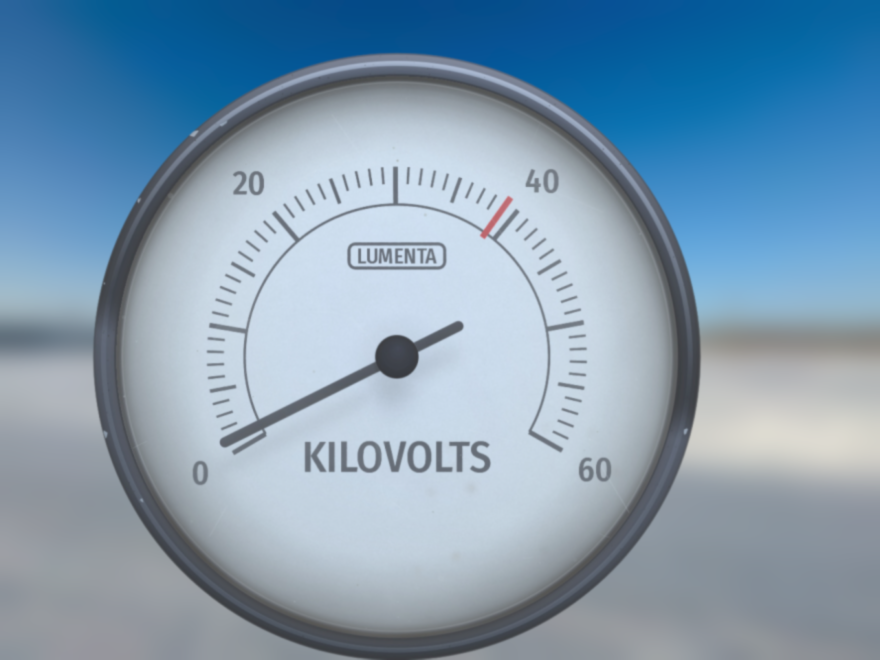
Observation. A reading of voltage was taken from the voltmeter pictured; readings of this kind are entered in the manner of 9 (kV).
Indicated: 1 (kV)
